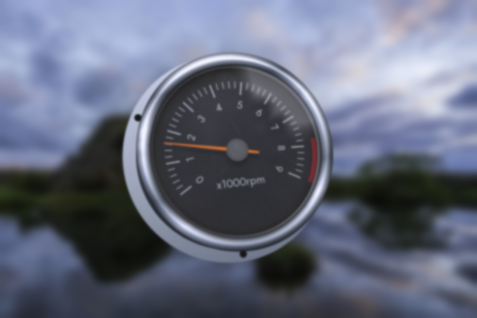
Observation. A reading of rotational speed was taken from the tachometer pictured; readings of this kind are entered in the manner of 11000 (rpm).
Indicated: 1600 (rpm)
